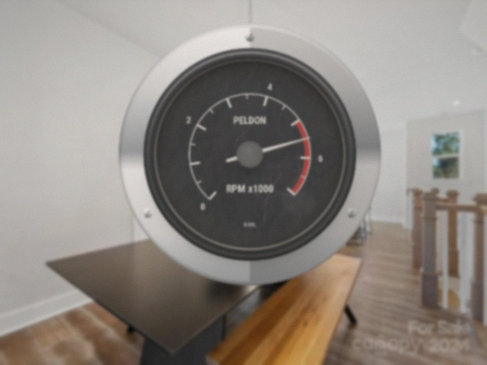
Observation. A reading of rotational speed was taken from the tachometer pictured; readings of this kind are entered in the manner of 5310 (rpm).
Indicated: 5500 (rpm)
